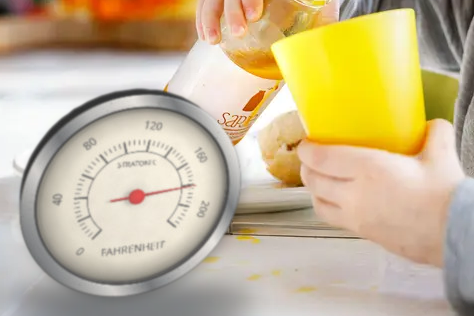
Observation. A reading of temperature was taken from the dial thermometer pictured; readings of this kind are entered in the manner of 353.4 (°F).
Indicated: 180 (°F)
